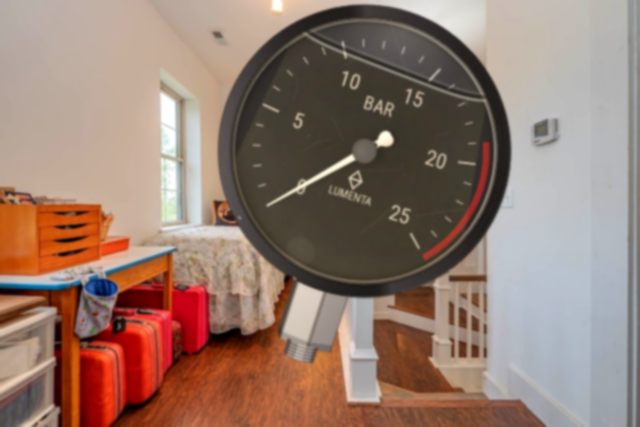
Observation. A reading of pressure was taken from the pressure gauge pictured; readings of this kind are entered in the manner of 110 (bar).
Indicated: 0 (bar)
